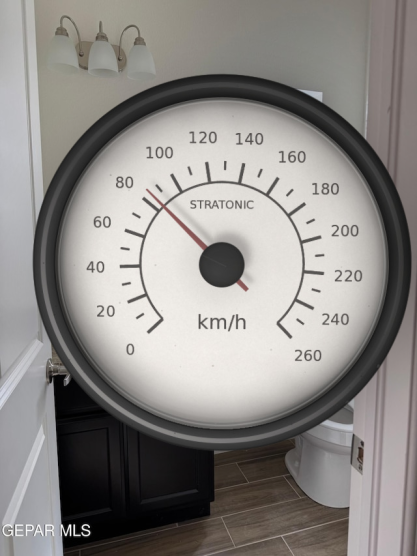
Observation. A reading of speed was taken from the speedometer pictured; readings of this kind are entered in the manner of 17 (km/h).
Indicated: 85 (km/h)
